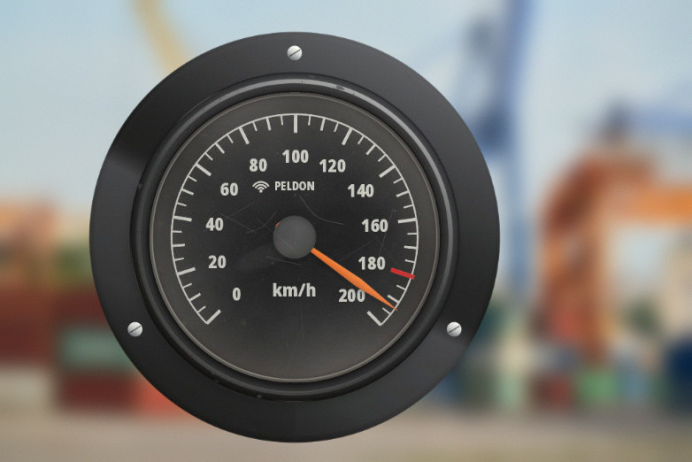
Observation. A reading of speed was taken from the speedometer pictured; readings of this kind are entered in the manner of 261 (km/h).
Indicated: 192.5 (km/h)
